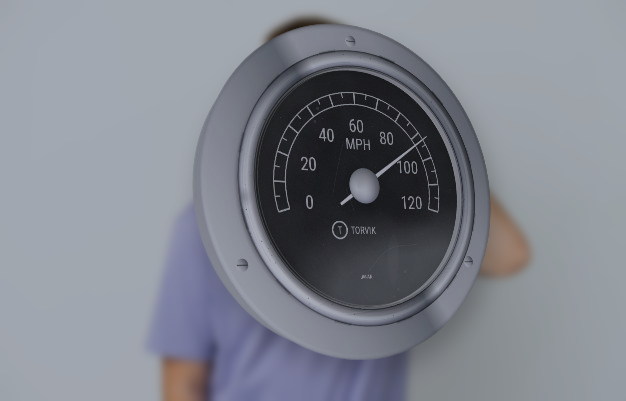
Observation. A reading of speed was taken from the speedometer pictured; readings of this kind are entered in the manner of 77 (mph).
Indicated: 92.5 (mph)
